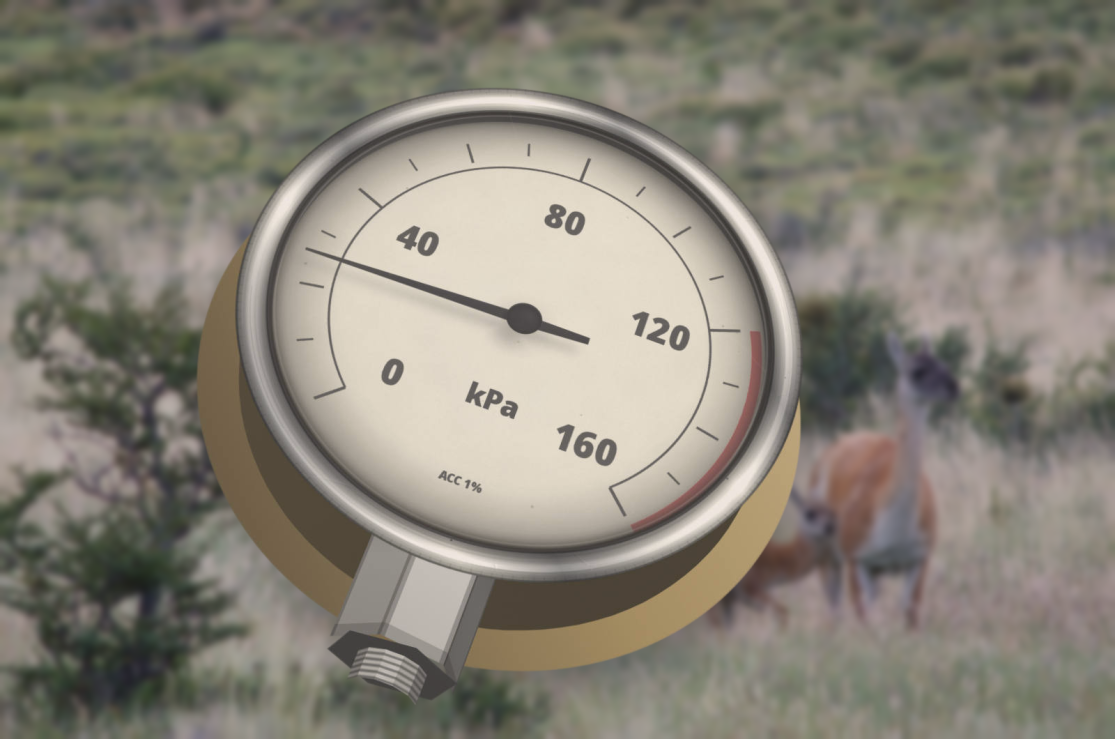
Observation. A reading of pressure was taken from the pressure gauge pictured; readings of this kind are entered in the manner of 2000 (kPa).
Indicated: 25 (kPa)
